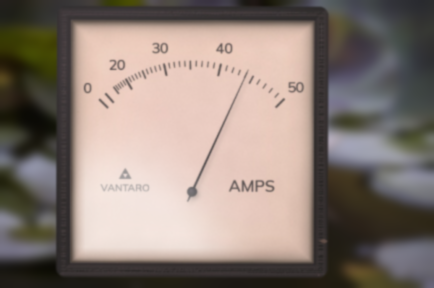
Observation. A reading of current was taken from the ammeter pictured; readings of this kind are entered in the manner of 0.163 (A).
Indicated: 44 (A)
